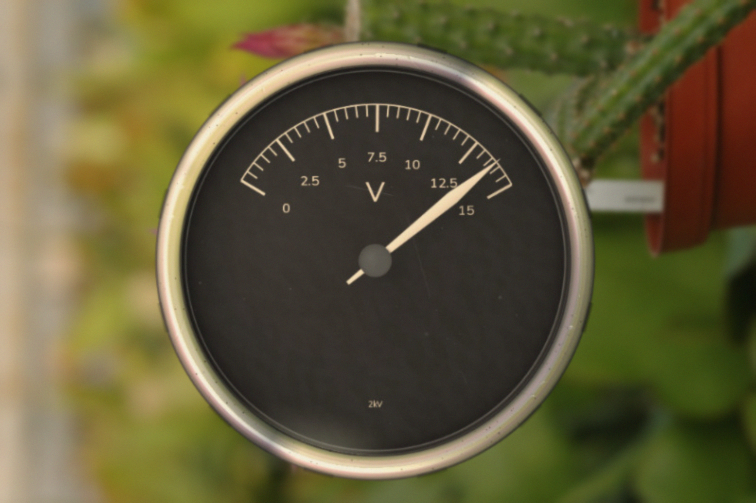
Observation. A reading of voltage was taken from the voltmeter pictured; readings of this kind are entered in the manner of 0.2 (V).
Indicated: 13.75 (V)
